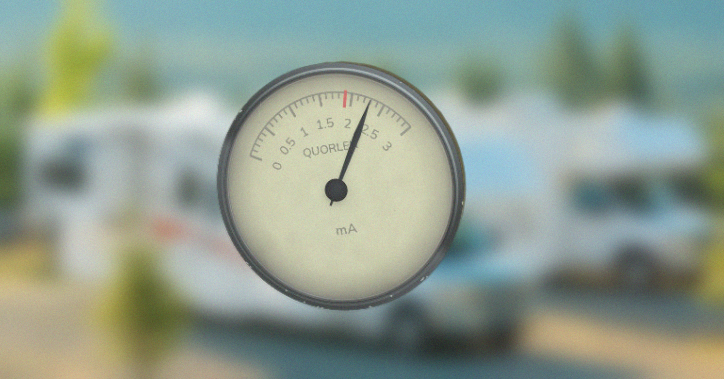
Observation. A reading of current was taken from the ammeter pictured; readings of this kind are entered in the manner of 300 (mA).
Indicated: 2.3 (mA)
